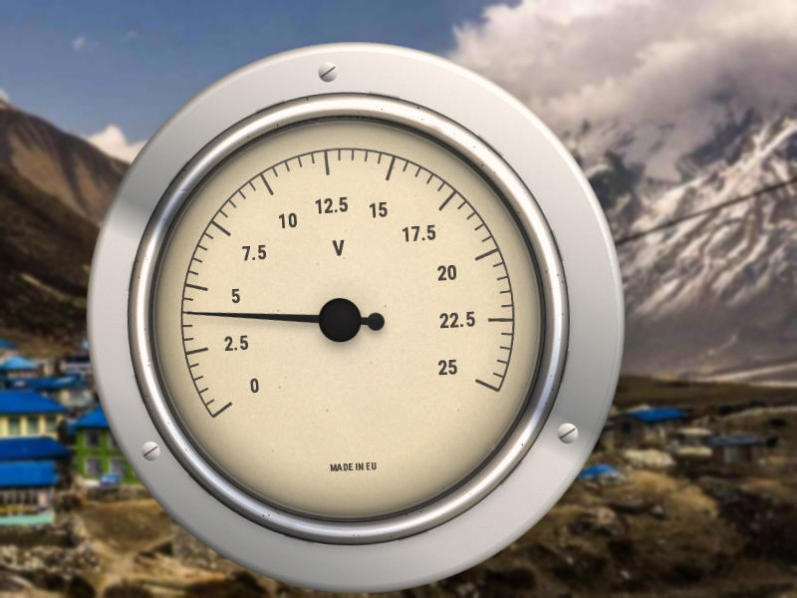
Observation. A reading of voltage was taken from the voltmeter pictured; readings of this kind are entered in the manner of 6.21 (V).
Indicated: 4 (V)
